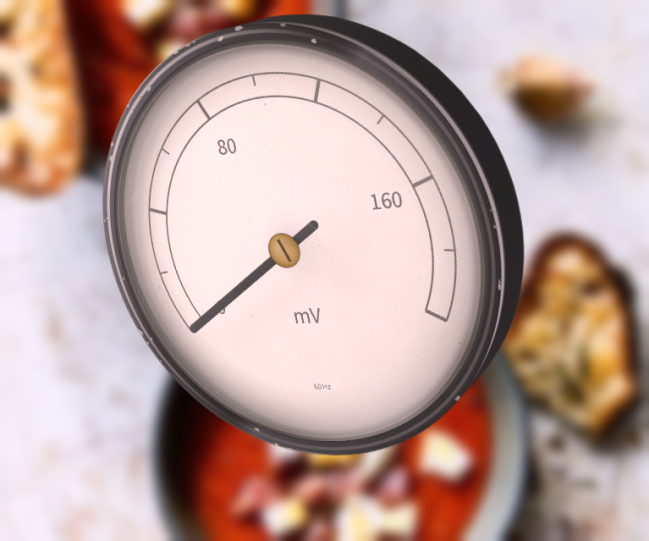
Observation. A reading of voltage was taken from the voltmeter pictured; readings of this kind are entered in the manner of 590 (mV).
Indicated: 0 (mV)
